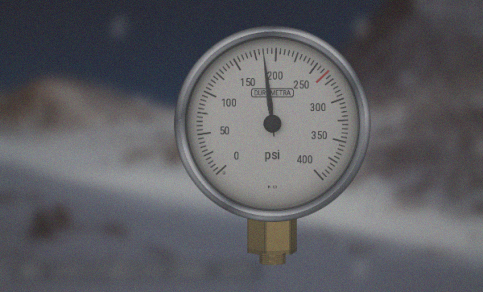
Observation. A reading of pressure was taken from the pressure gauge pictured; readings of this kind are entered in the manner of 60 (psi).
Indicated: 185 (psi)
